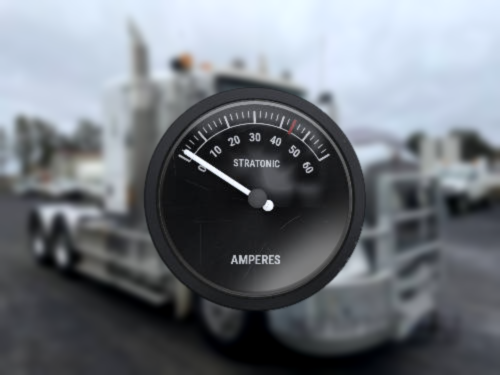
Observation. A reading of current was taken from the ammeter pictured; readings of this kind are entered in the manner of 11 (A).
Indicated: 2 (A)
